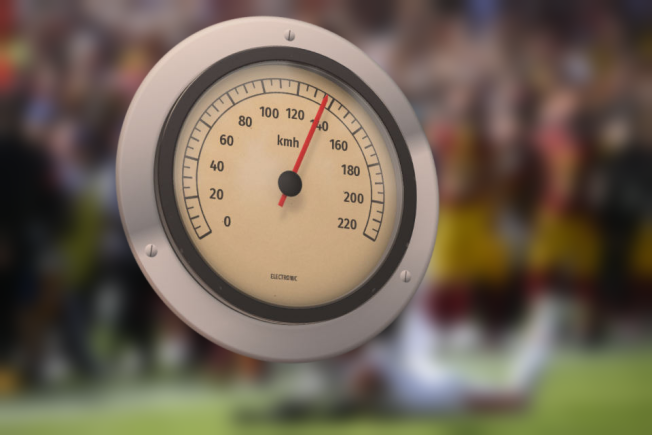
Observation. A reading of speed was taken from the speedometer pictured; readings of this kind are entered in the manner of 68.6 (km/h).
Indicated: 135 (km/h)
